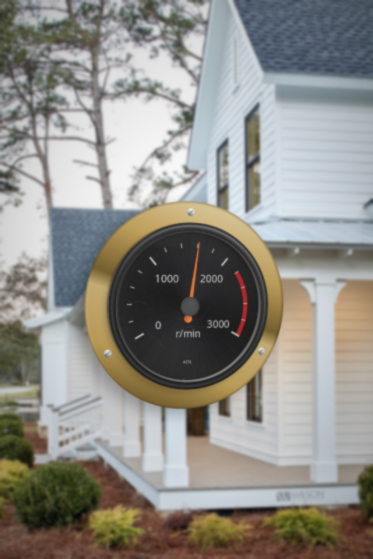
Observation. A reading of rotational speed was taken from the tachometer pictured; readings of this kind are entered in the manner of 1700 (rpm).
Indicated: 1600 (rpm)
